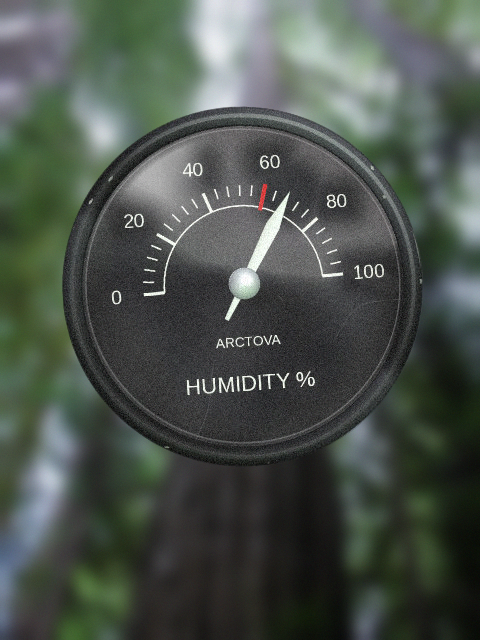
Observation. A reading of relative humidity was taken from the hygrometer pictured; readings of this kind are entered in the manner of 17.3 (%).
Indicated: 68 (%)
